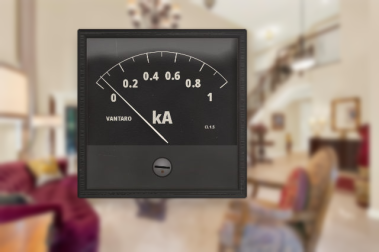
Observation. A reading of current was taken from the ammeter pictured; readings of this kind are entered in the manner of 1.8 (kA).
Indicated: 0.05 (kA)
